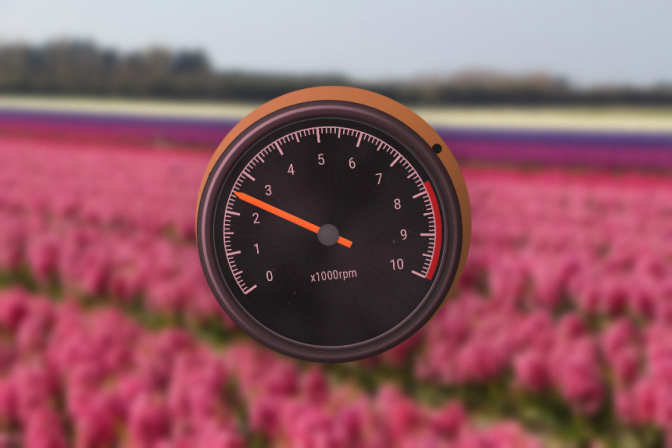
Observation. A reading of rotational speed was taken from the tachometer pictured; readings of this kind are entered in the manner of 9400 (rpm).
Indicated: 2500 (rpm)
